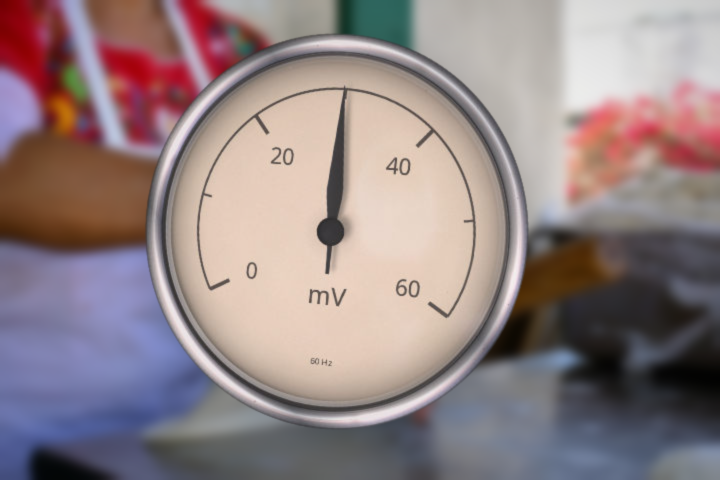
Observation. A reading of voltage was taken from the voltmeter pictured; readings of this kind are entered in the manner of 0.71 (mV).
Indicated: 30 (mV)
